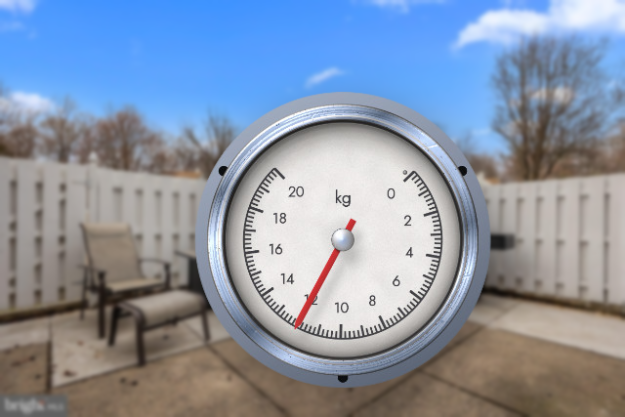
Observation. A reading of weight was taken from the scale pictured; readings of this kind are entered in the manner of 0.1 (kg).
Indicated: 12 (kg)
